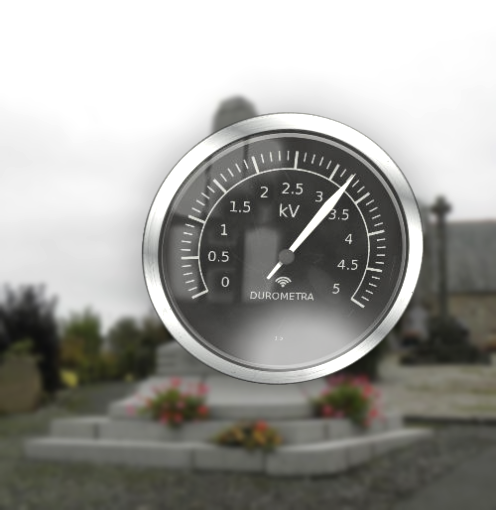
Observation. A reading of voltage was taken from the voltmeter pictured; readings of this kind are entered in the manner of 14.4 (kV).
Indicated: 3.2 (kV)
